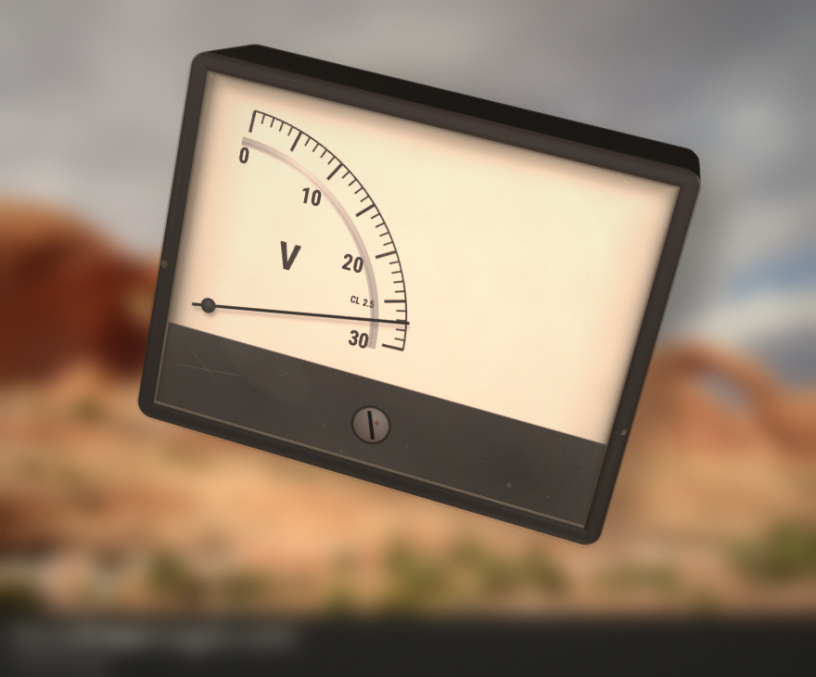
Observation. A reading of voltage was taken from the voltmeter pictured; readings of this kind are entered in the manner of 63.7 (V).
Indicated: 27 (V)
